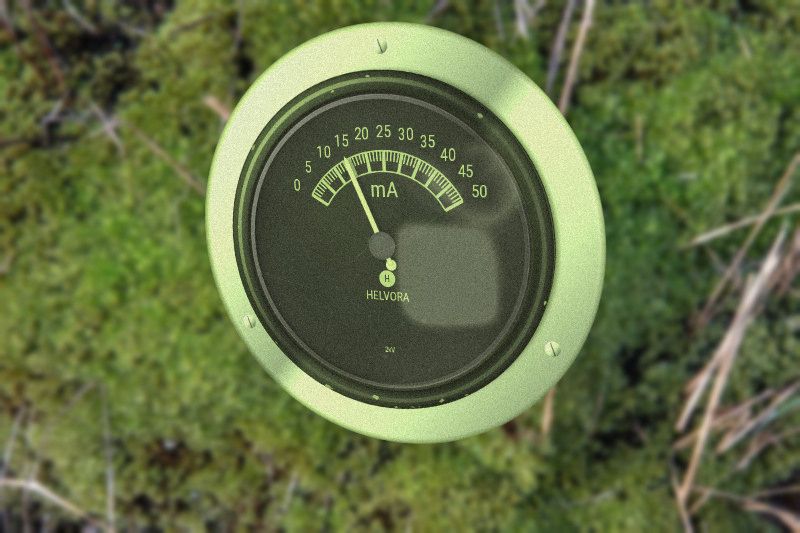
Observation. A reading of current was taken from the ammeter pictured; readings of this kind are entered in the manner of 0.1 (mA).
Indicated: 15 (mA)
